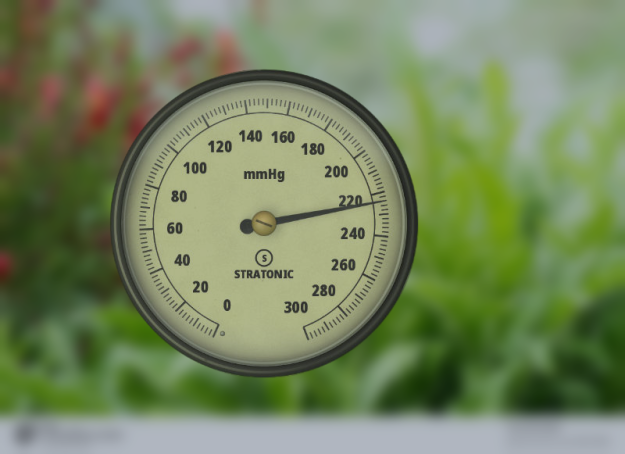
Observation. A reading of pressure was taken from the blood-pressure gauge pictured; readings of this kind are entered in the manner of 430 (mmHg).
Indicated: 224 (mmHg)
